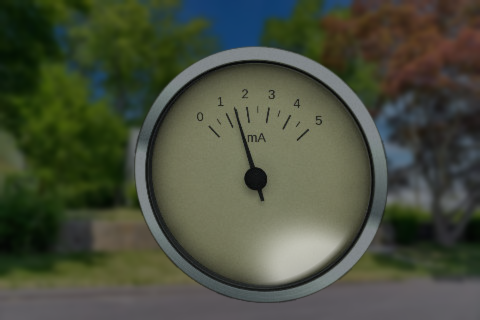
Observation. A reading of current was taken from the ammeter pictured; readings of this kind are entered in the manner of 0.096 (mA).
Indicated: 1.5 (mA)
